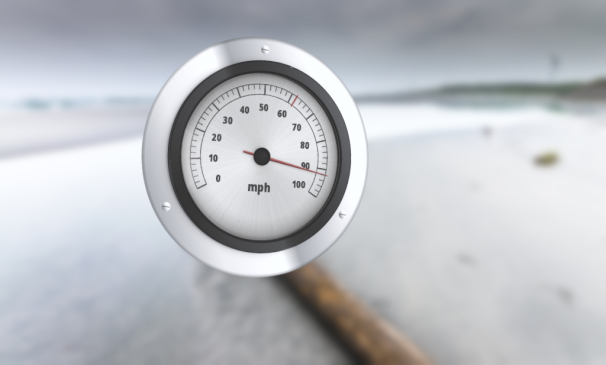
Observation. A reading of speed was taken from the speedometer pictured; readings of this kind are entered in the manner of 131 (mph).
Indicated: 92 (mph)
